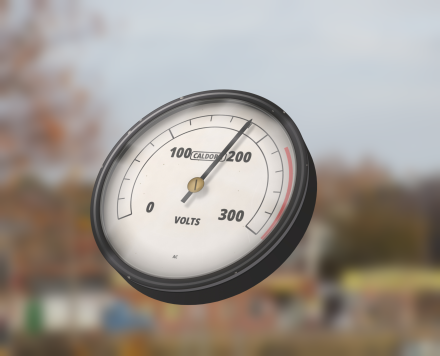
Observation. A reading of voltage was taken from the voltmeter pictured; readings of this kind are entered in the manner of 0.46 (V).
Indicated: 180 (V)
